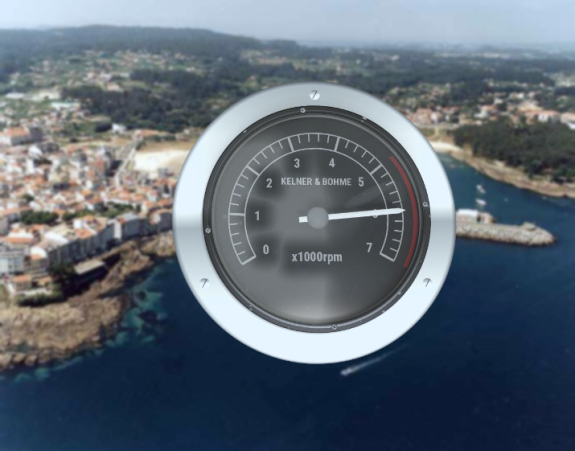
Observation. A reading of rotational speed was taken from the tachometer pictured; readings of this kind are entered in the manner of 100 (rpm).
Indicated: 6000 (rpm)
